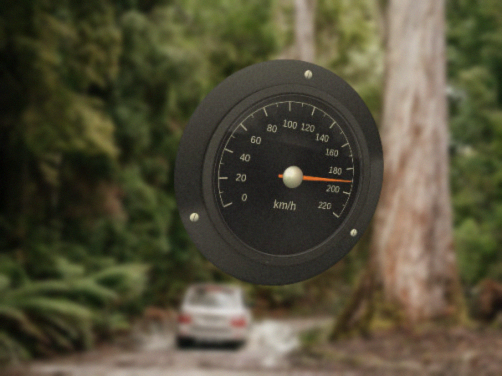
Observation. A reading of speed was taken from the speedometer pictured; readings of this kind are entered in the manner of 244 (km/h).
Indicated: 190 (km/h)
